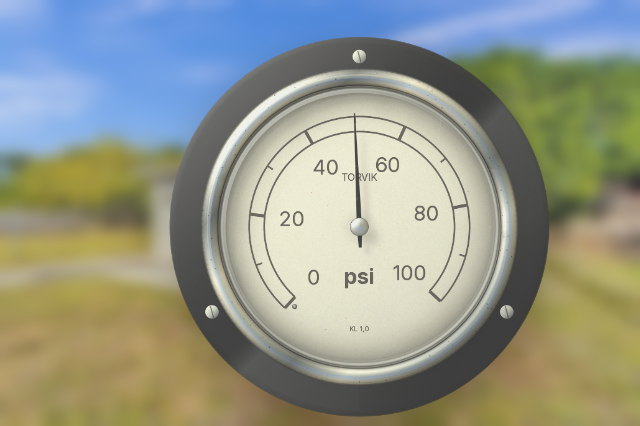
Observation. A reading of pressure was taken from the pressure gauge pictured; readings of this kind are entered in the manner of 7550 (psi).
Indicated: 50 (psi)
